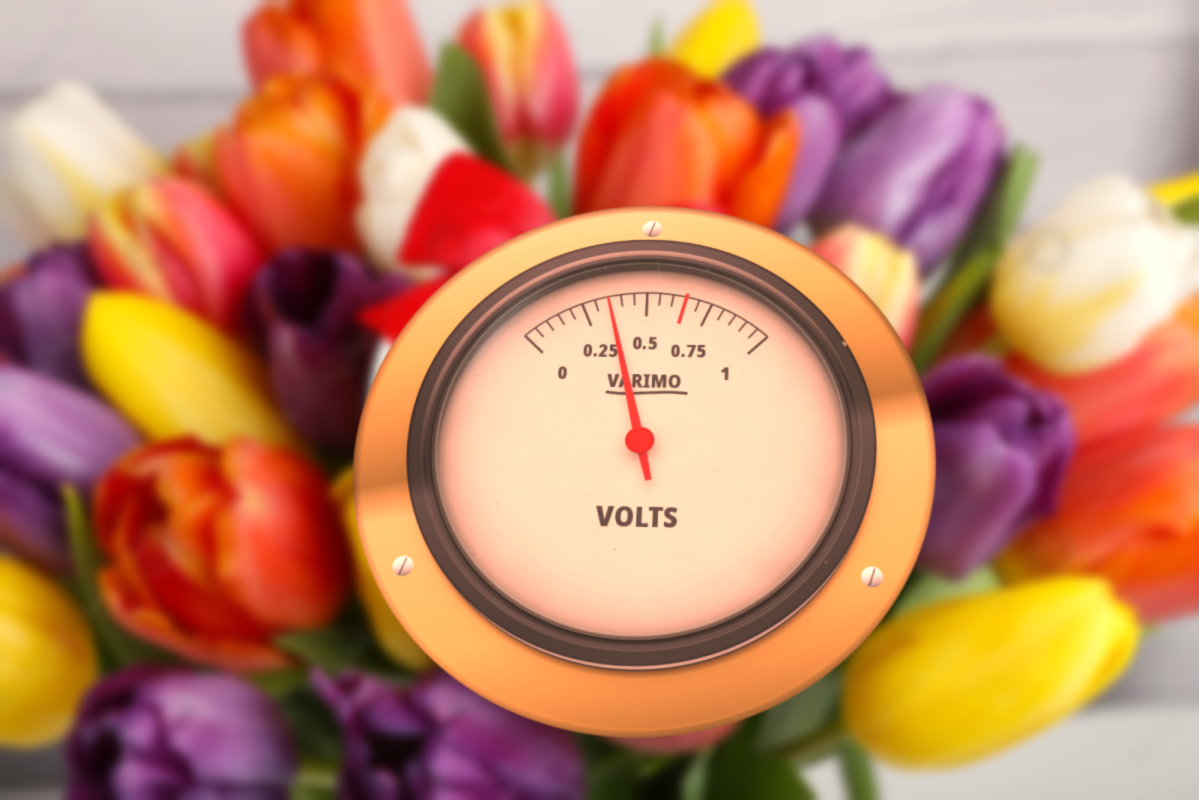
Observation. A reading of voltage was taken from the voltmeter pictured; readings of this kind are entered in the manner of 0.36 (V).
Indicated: 0.35 (V)
